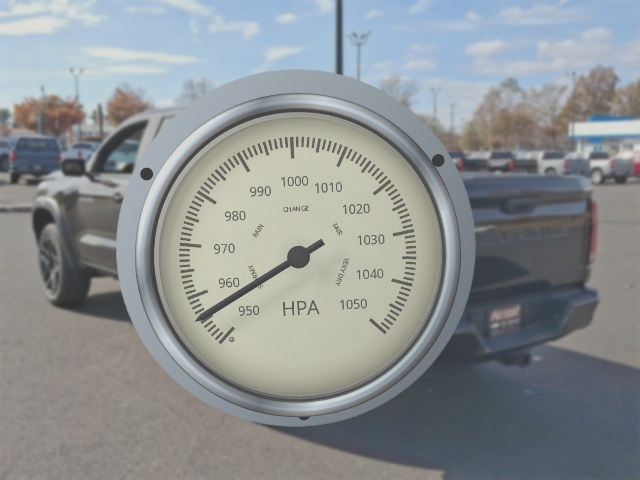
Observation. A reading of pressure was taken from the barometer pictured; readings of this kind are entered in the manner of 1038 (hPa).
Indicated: 956 (hPa)
